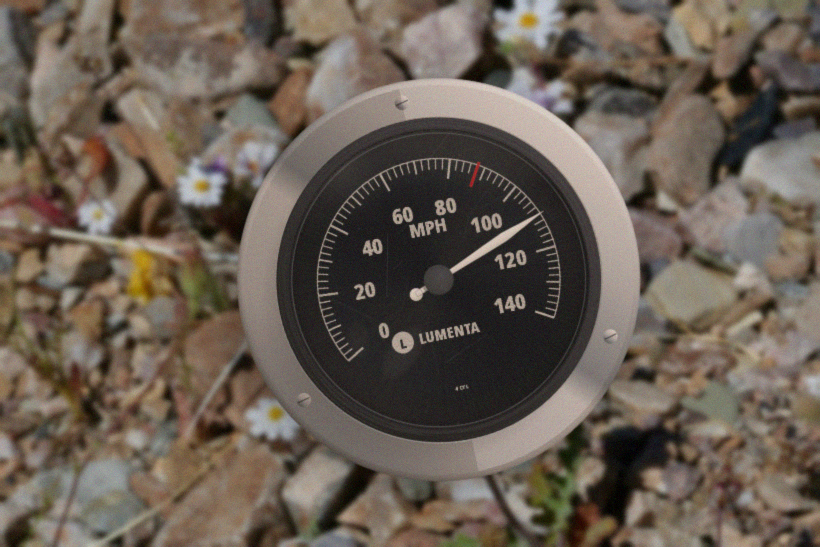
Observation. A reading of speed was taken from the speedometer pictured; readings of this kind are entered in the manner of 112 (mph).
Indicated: 110 (mph)
